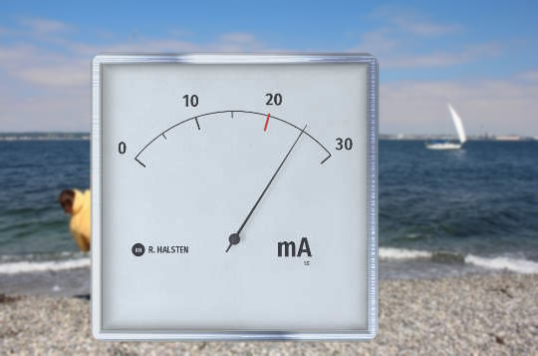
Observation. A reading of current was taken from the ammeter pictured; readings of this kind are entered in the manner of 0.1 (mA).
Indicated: 25 (mA)
